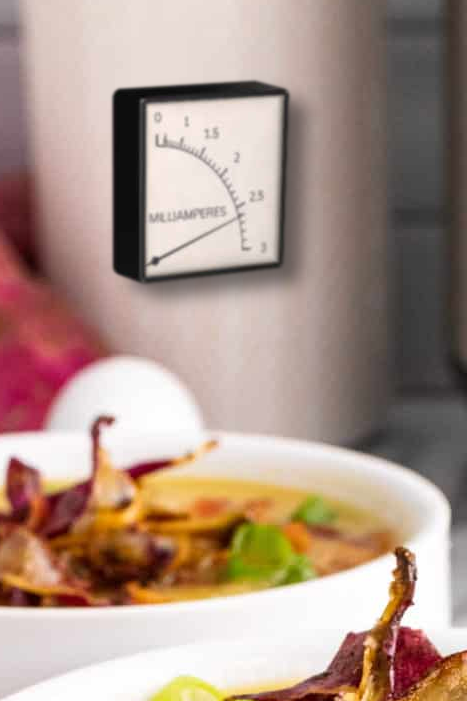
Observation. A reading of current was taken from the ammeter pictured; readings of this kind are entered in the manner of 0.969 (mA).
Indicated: 2.6 (mA)
